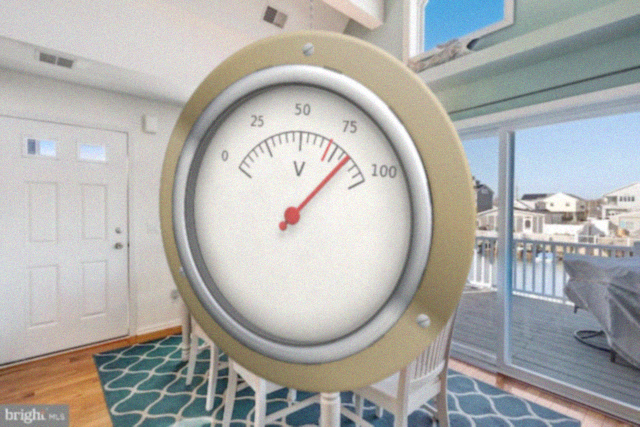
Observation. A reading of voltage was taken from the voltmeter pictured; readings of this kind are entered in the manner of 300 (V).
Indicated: 85 (V)
